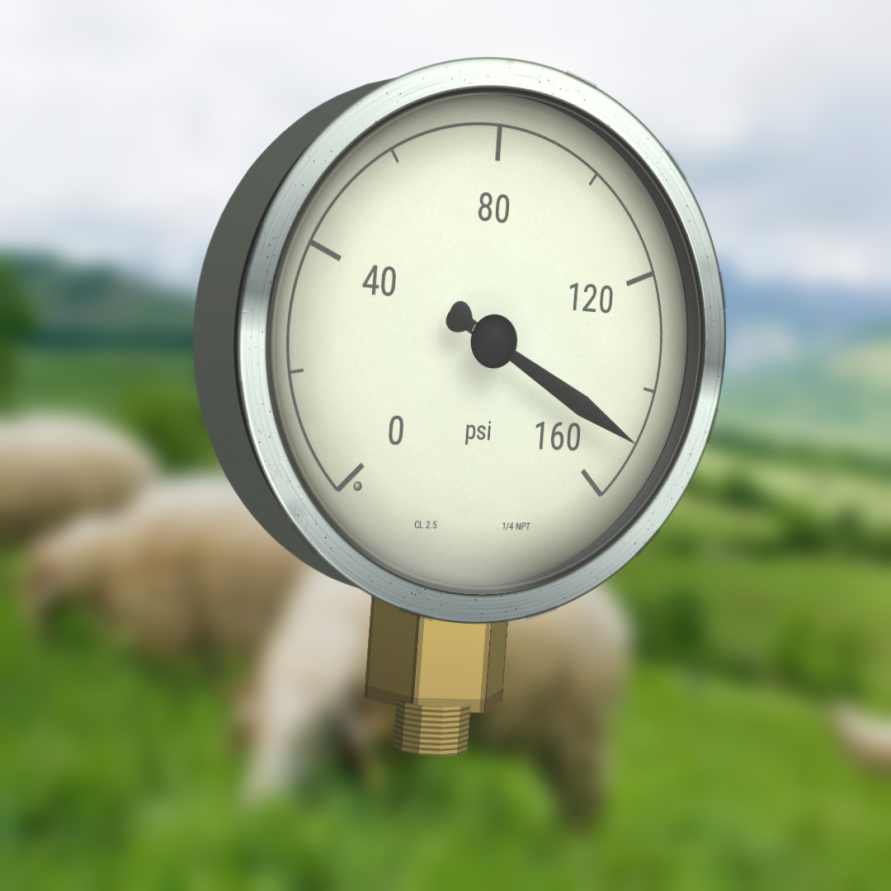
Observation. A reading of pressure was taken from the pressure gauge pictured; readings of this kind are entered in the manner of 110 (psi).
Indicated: 150 (psi)
